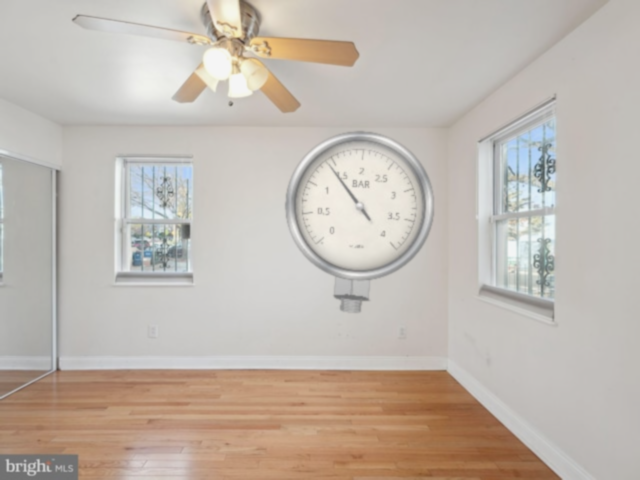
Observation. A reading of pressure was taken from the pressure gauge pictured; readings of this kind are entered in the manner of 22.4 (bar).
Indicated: 1.4 (bar)
